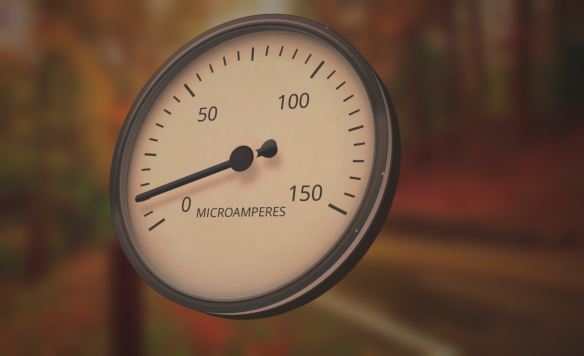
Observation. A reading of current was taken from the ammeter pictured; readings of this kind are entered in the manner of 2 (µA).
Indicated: 10 (µA)
